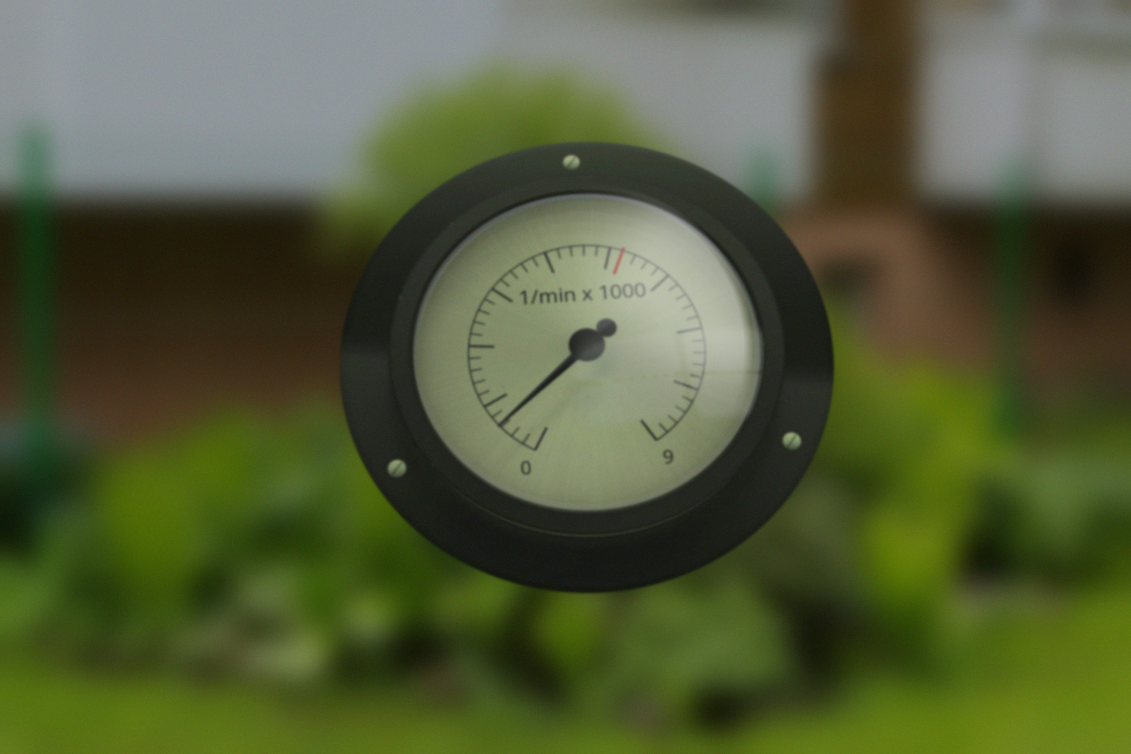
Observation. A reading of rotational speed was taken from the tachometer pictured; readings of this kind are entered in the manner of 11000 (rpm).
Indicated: 600 (rpm)
